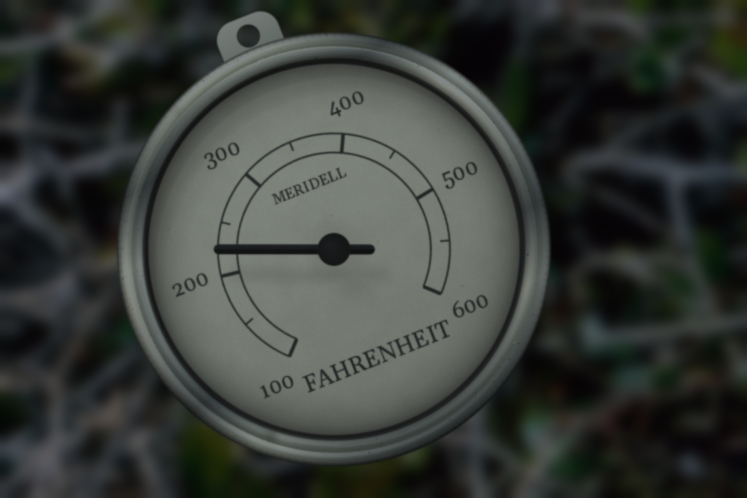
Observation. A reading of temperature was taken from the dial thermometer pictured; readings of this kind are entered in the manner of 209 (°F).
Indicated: 225 (°F)
